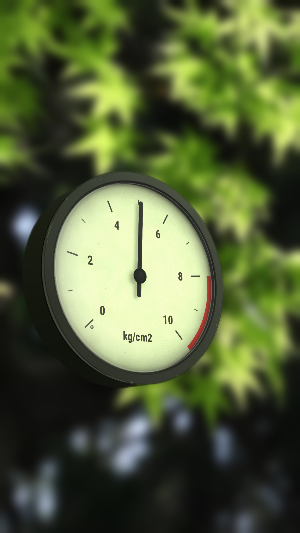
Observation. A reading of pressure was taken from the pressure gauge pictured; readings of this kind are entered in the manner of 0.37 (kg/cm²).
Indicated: 5 (kg/cm²)
